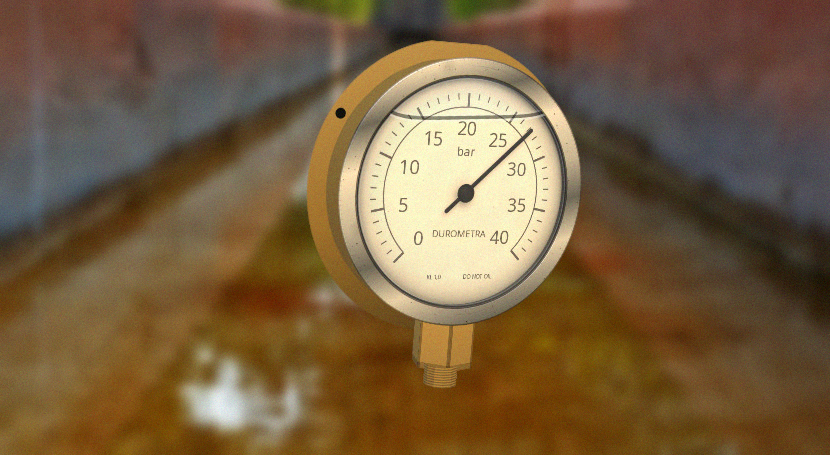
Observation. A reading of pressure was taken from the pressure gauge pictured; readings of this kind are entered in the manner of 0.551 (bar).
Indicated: 27 (bar)
